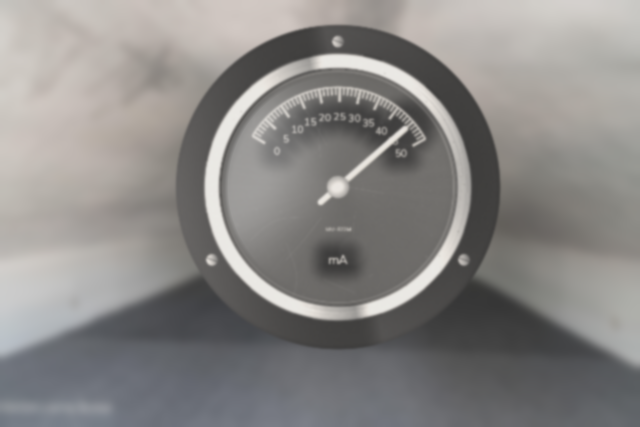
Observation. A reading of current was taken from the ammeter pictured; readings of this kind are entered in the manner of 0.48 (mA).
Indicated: 45 (mA)
